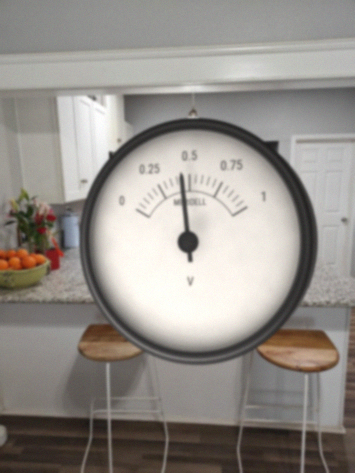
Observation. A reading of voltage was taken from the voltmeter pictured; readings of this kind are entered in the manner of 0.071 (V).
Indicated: 0.45 (V)
